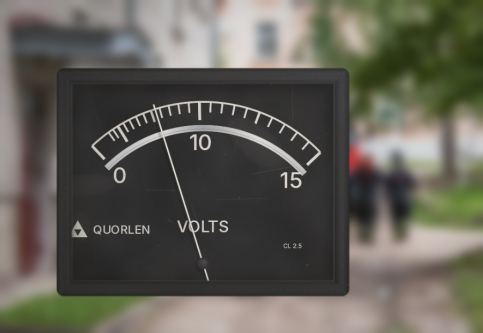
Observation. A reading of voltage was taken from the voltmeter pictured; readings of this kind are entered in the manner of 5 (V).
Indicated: 7.75 (V)
